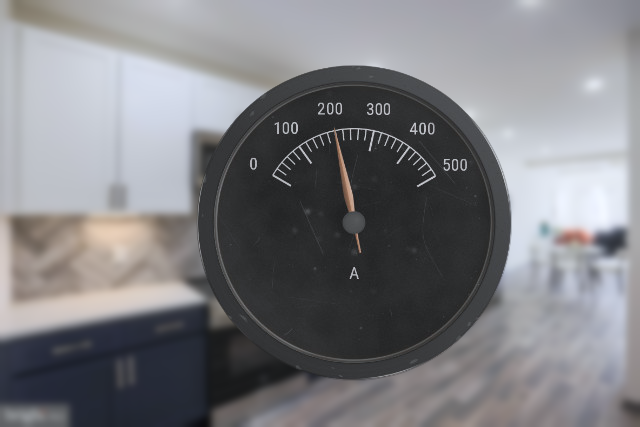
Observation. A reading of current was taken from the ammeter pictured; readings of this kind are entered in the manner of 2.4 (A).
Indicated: 200 (A)
